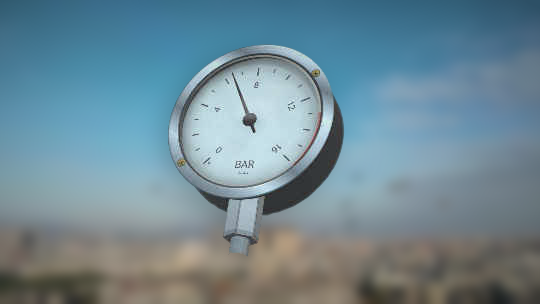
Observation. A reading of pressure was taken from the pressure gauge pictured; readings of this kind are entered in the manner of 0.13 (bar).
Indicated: 6.5 (bar)
